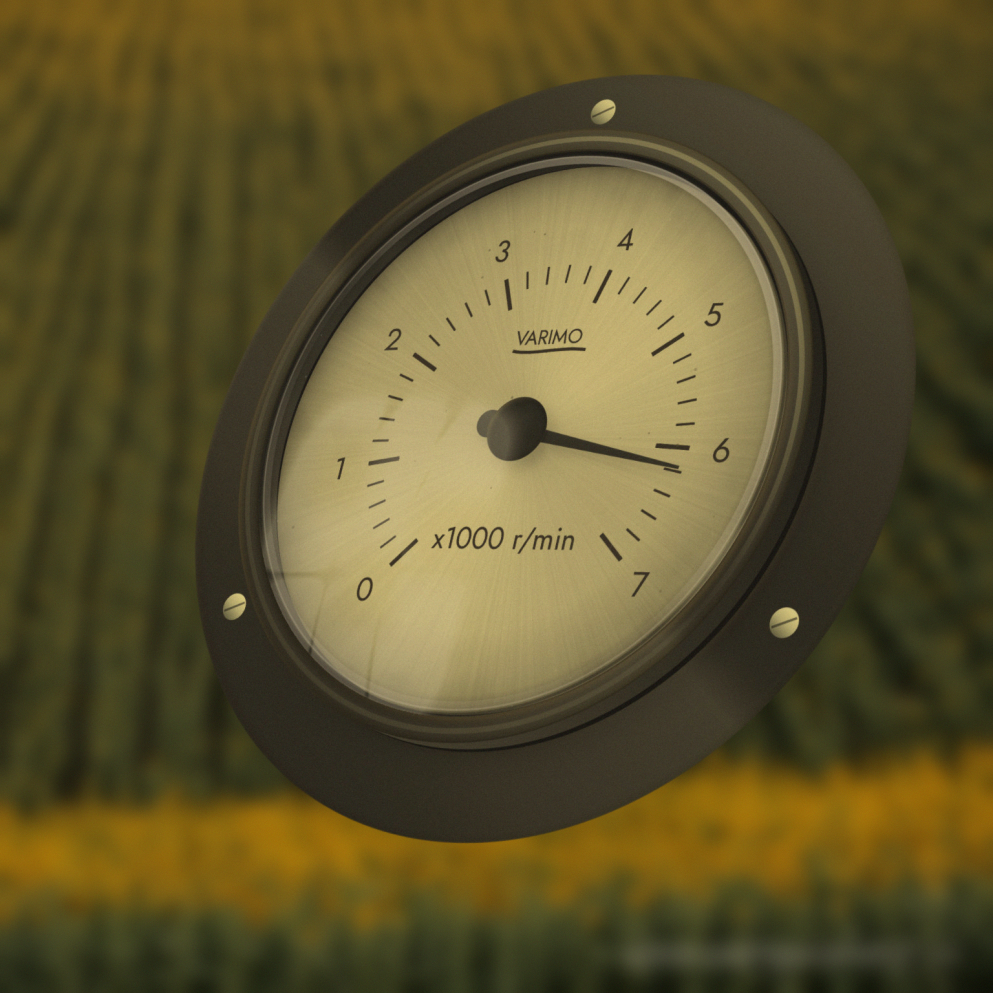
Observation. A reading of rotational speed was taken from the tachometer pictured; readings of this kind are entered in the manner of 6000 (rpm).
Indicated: 6200 (rpm)
